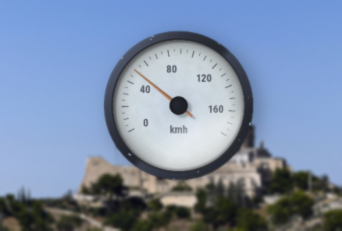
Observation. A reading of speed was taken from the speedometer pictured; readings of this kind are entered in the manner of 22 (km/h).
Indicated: 50 (km/h)
